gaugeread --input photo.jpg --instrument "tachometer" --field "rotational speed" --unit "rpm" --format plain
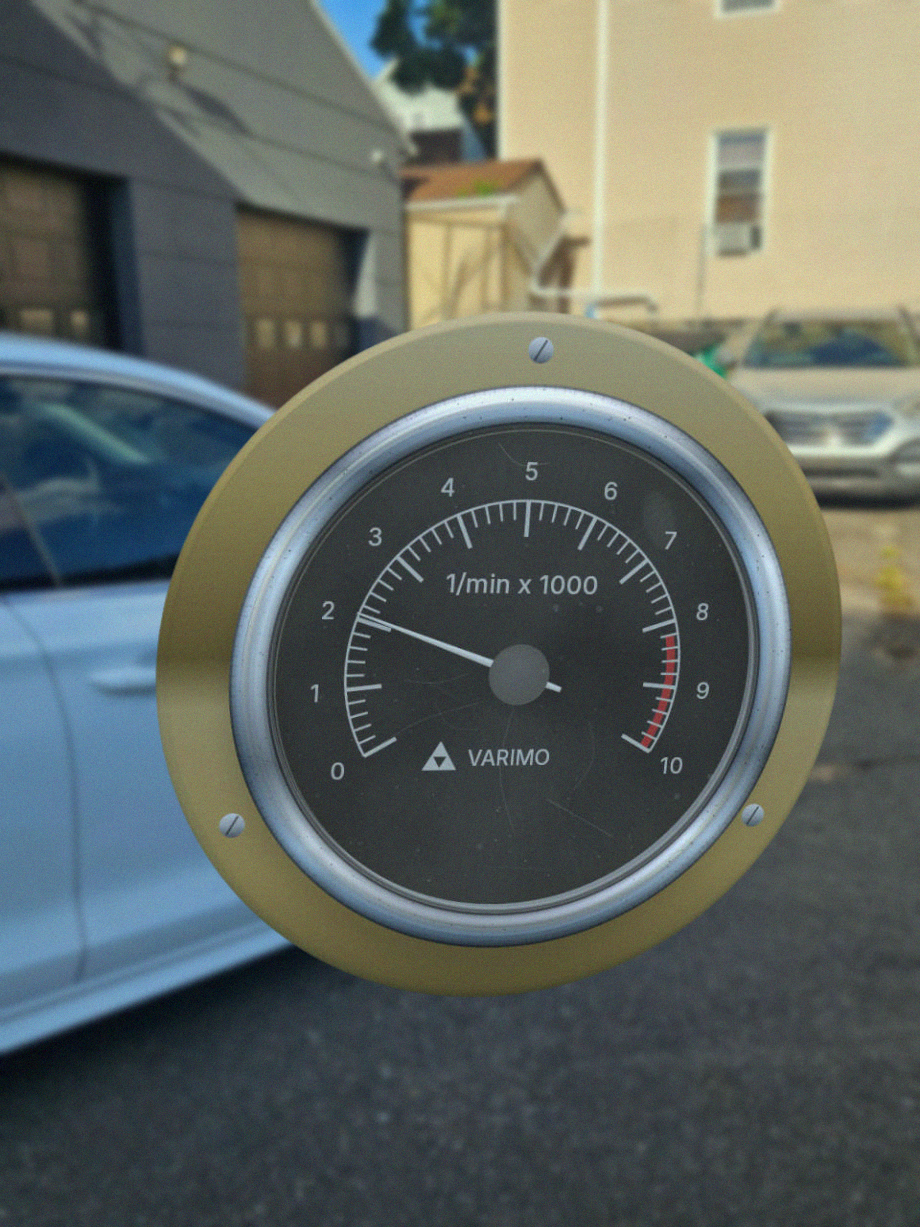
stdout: 2100 rpm
